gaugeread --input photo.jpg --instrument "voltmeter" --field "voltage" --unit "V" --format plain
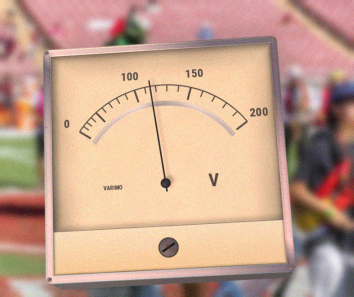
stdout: 115 V
